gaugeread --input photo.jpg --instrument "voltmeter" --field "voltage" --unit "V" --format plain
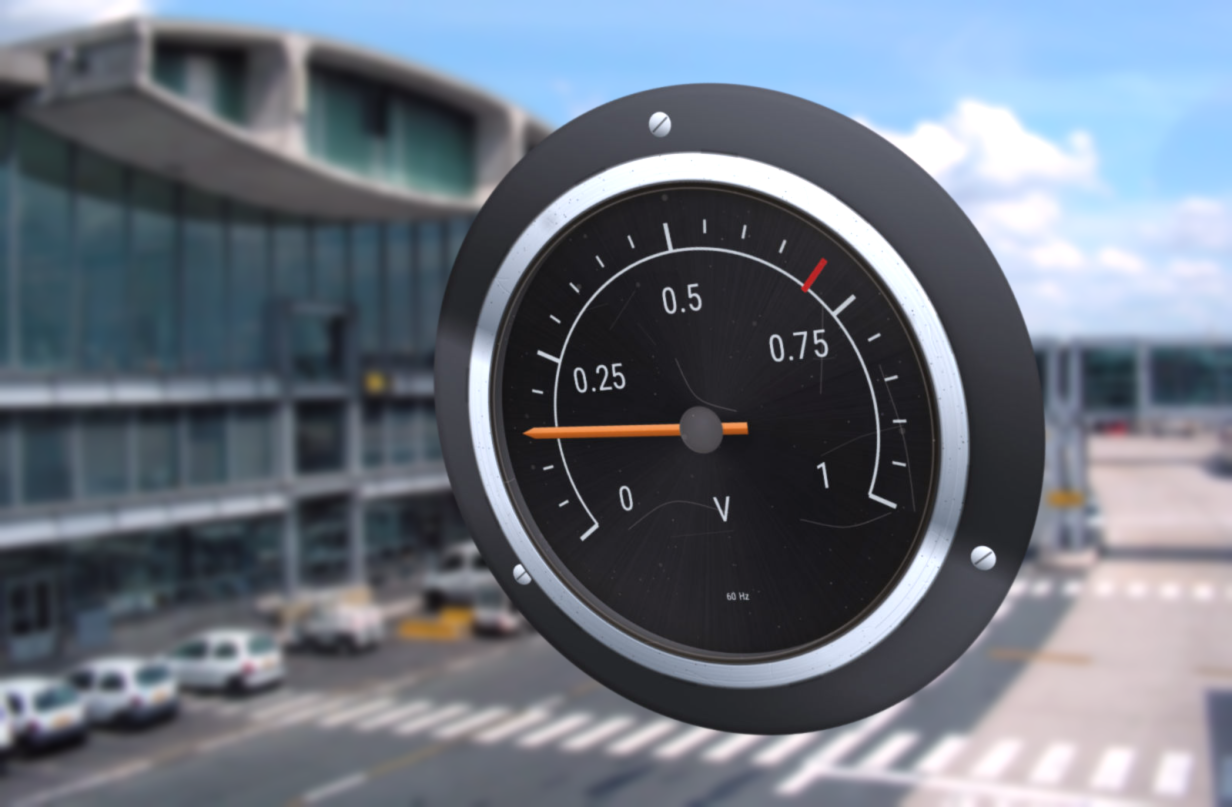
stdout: 0.15 V
